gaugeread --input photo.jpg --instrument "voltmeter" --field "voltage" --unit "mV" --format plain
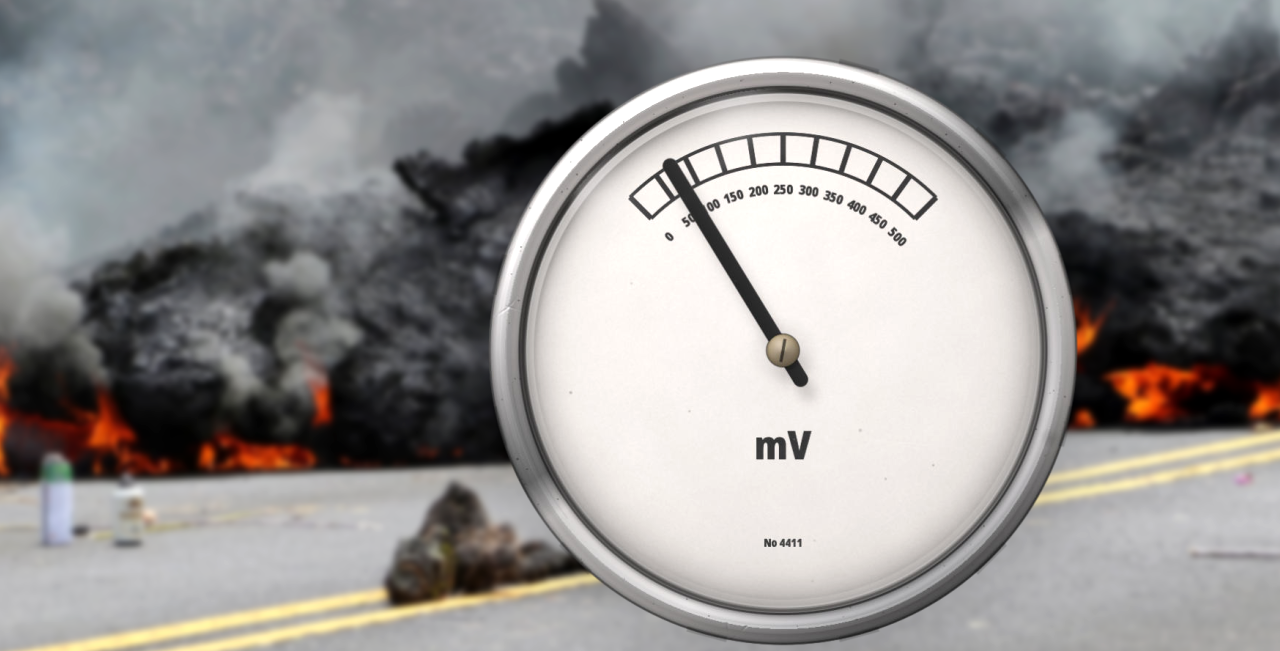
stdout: 75 mV
